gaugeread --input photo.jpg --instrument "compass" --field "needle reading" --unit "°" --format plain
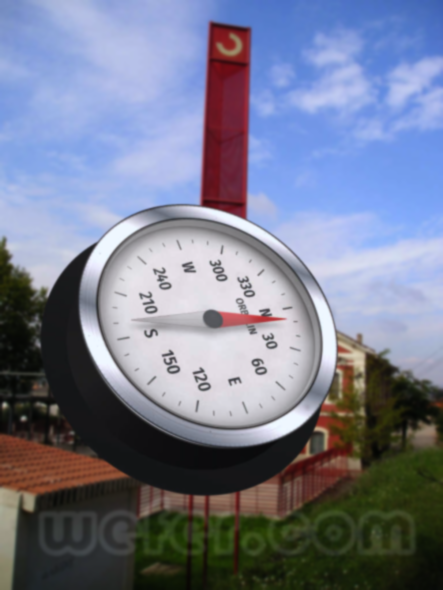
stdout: 10 °
